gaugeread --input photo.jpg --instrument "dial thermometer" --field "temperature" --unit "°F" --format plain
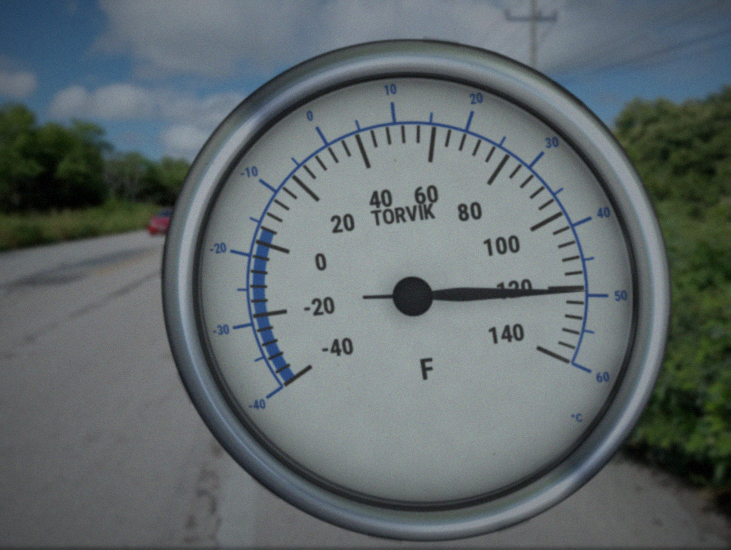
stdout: 120 °F
